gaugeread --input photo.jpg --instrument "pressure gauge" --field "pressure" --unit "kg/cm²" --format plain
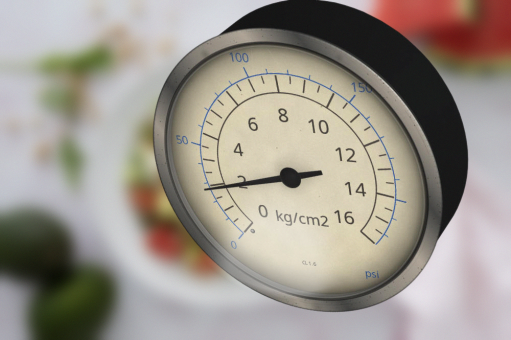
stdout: 2 kg/cm²
